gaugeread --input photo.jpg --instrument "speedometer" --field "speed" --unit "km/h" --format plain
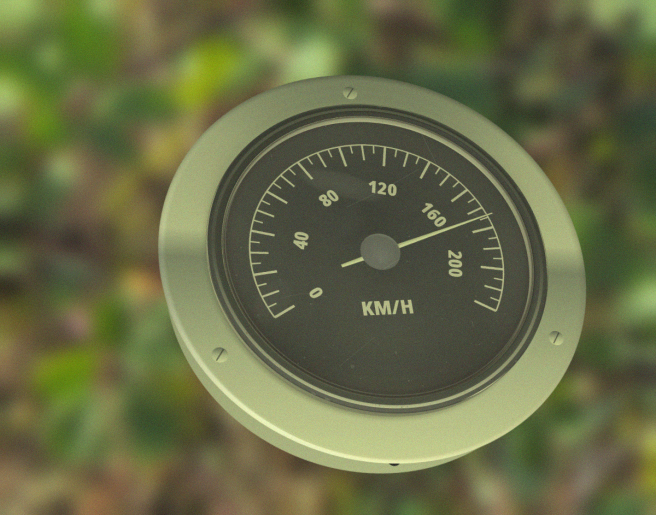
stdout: 175 km/h
